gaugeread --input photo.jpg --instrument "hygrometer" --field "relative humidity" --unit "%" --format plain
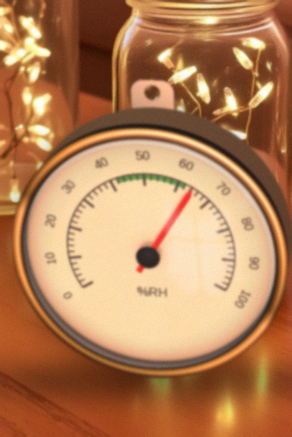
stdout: 64 %
